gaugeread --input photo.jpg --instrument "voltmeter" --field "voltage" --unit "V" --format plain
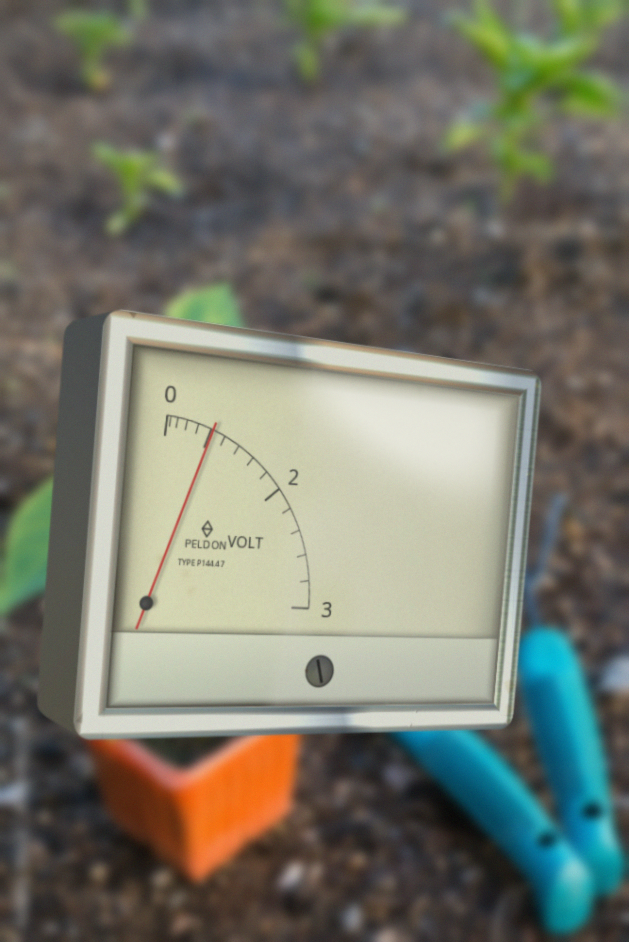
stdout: 1 V
